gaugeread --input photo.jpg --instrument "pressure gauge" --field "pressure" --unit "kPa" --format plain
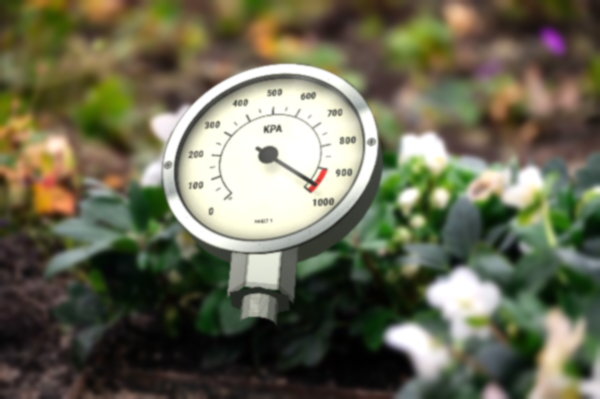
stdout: 975 kPa
